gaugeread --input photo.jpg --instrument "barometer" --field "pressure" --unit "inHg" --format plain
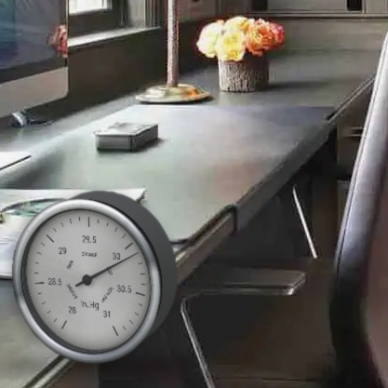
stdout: 30.1 inHg
